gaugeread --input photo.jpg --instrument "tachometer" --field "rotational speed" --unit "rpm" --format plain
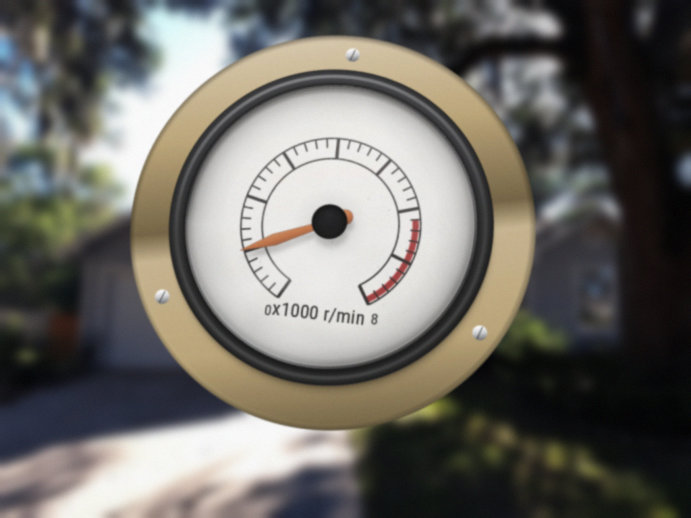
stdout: 1000 rpm
